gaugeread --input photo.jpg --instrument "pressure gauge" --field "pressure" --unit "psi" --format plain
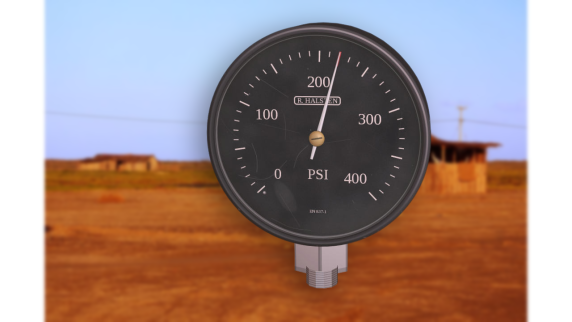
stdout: 220 psi
